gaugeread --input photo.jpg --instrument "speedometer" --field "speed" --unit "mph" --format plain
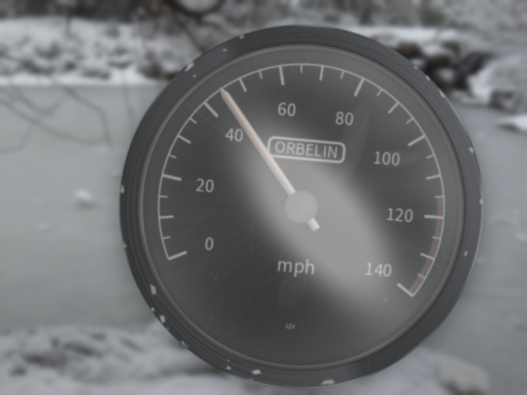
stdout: 45 mph
